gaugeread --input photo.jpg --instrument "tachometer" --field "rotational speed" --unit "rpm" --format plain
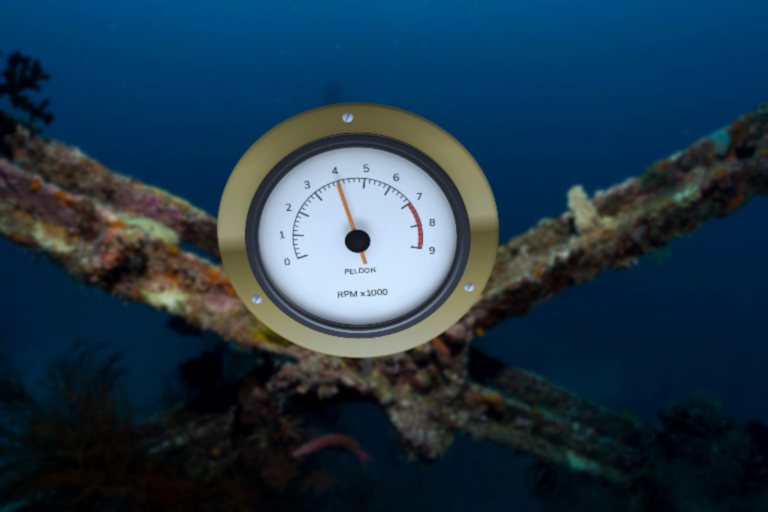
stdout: 4000 rpm
